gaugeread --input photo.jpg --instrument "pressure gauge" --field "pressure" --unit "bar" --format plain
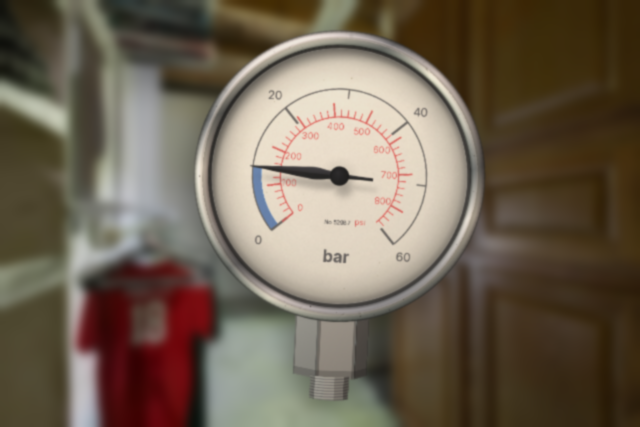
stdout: 10 bar
